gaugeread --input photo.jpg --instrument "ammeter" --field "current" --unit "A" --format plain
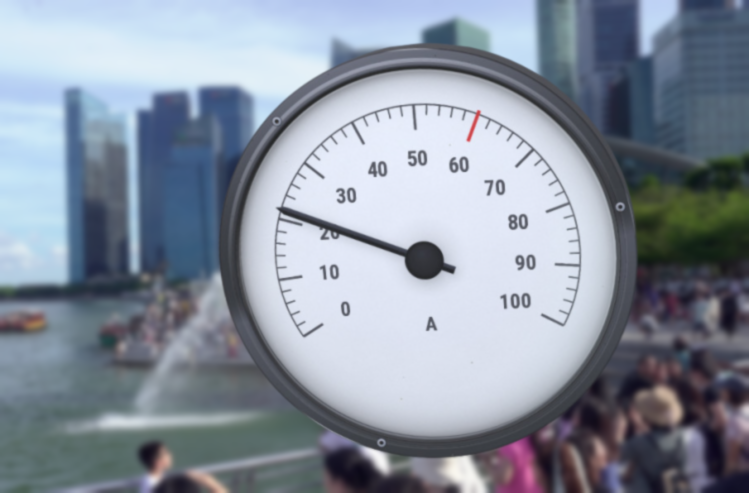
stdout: 22 A
